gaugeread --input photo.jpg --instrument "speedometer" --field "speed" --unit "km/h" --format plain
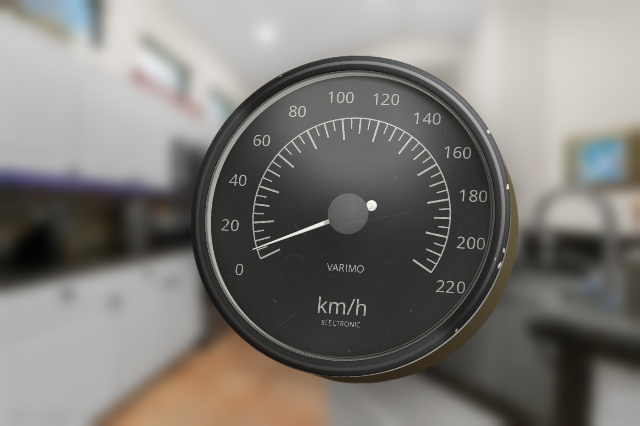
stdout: 5 km/h
